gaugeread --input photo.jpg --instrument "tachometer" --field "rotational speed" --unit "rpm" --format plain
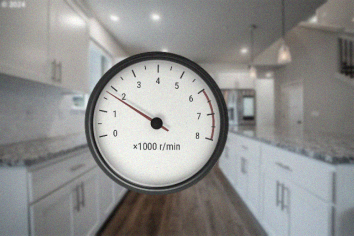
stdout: 1750 rpm
